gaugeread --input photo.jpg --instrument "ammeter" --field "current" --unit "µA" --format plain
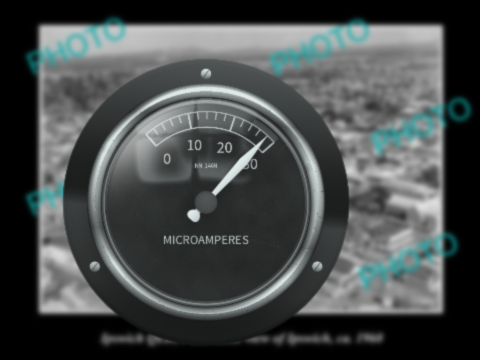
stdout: 28 µA
